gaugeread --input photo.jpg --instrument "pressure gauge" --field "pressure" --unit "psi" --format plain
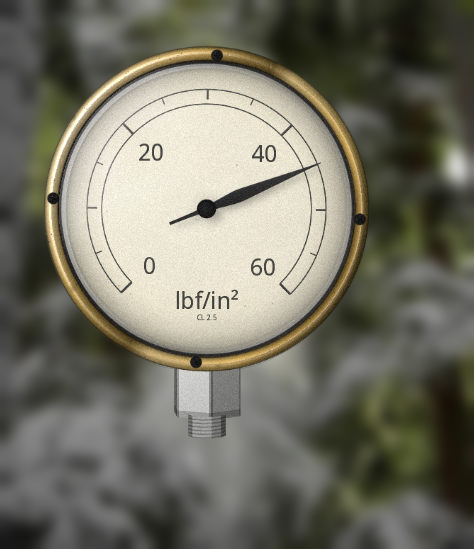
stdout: 45 psi
